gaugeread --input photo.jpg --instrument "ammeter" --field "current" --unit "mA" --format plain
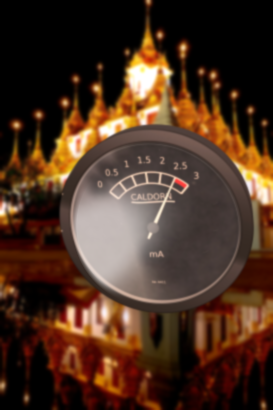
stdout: 2.5 mA
